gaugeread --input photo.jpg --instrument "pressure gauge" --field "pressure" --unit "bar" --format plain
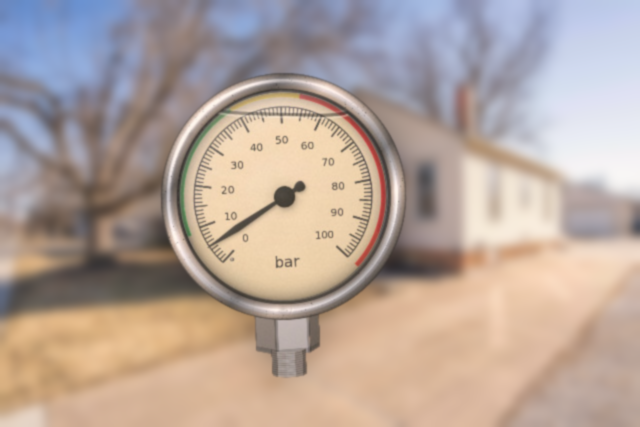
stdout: 5 bar
